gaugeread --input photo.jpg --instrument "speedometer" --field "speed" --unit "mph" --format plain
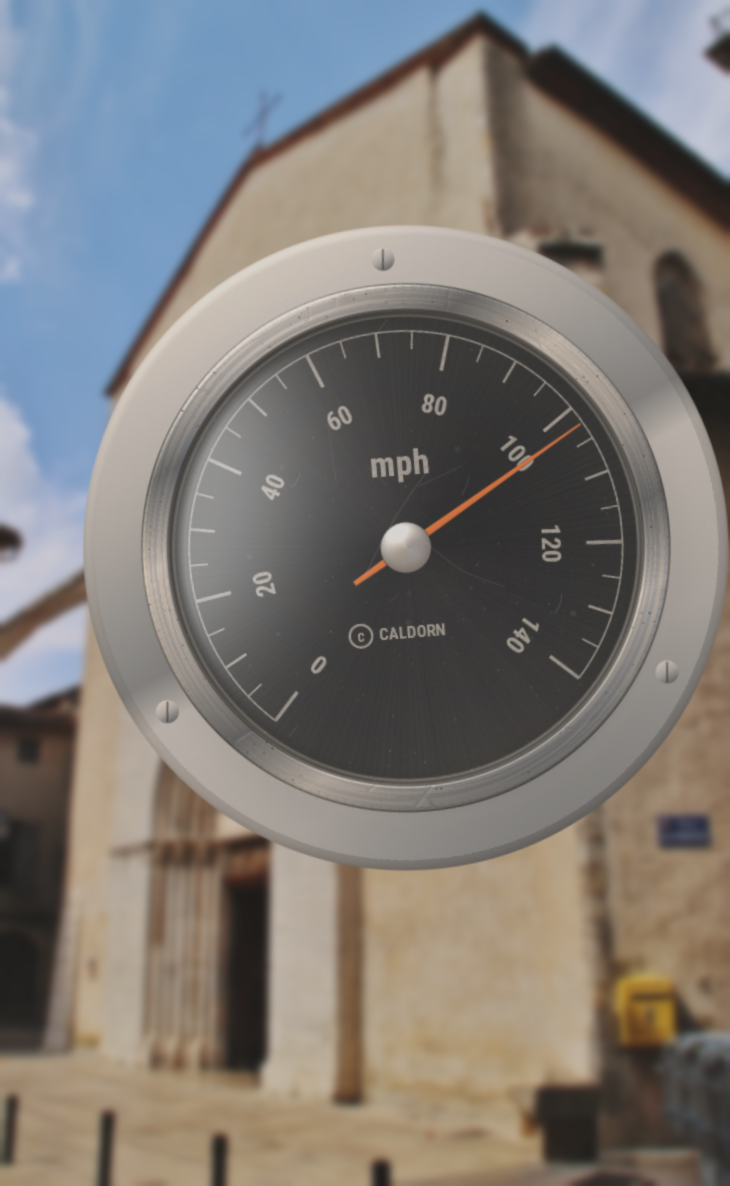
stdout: 102.5 mph
